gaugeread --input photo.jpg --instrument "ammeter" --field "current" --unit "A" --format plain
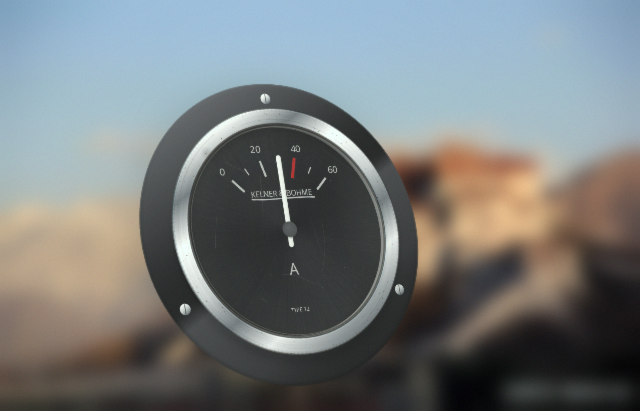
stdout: 30 A
